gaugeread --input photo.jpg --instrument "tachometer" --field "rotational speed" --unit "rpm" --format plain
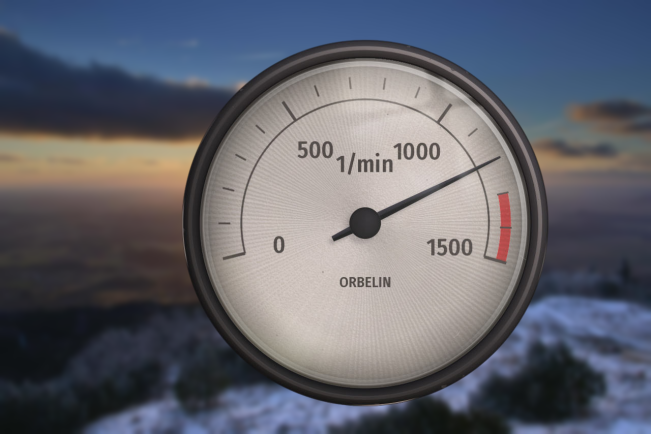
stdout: 1200 rpm
